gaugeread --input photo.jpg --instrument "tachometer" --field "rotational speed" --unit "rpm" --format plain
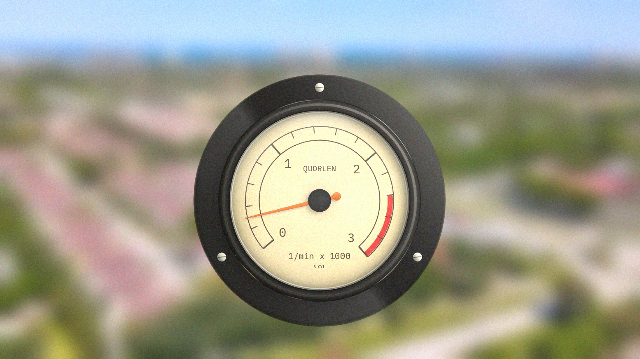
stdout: 300 rpm
